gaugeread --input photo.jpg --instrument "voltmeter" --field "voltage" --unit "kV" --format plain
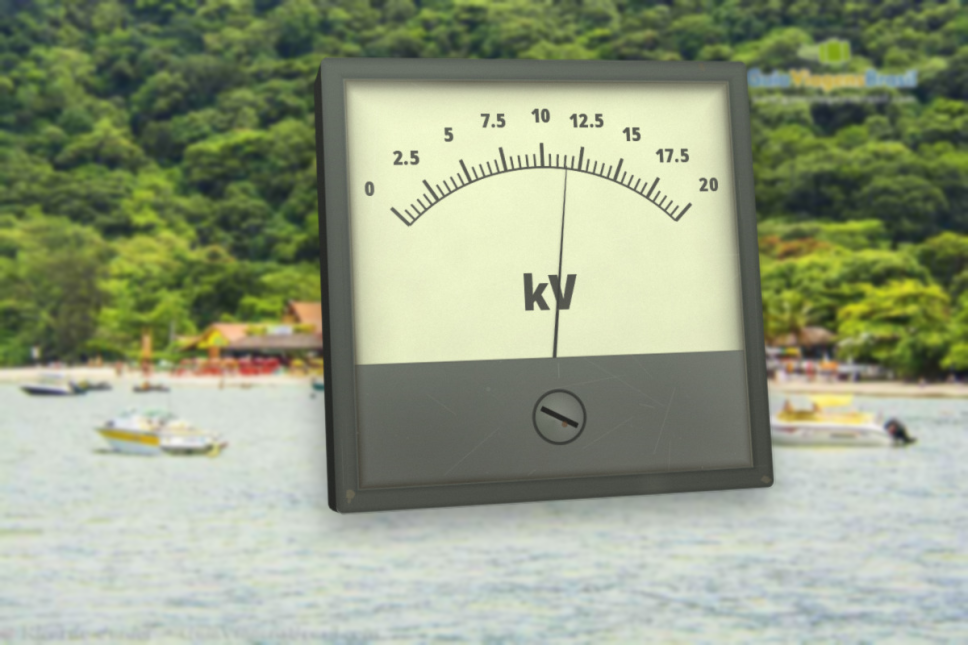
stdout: 11.5 kV
